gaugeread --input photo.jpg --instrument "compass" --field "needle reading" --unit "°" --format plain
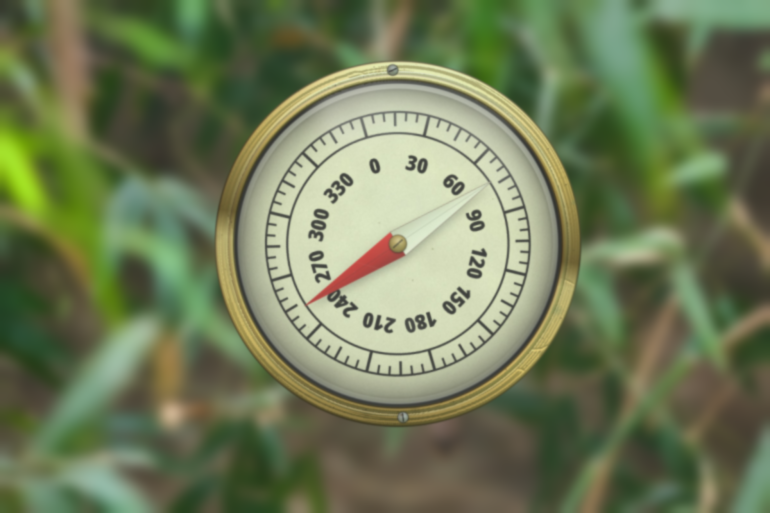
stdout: 252.5 °
